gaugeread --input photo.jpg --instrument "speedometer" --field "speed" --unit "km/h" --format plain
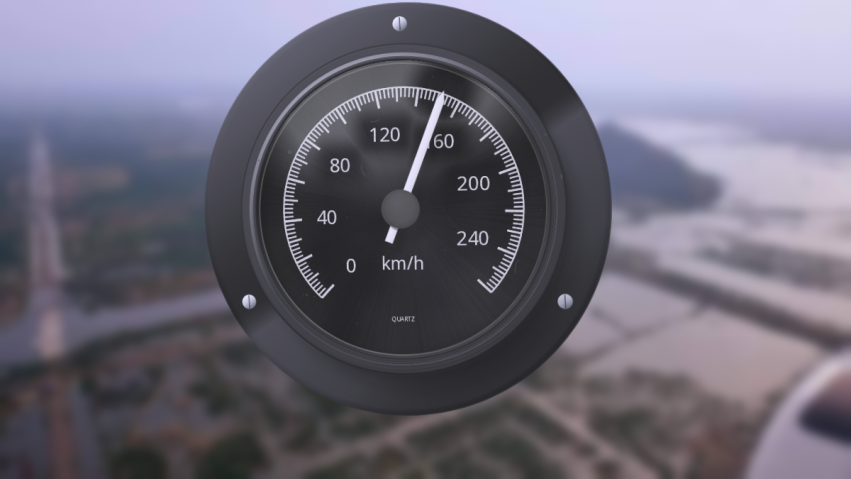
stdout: 152 km/h
